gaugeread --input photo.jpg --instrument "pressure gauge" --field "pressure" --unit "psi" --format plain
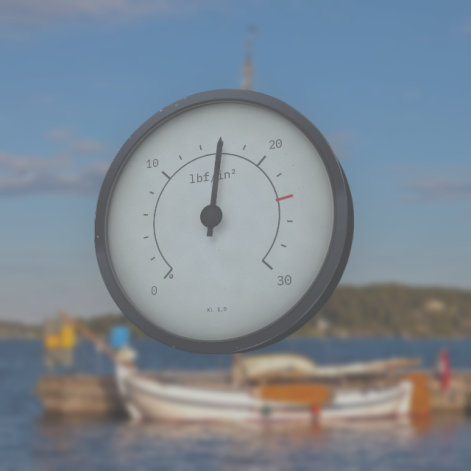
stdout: 16 psi
